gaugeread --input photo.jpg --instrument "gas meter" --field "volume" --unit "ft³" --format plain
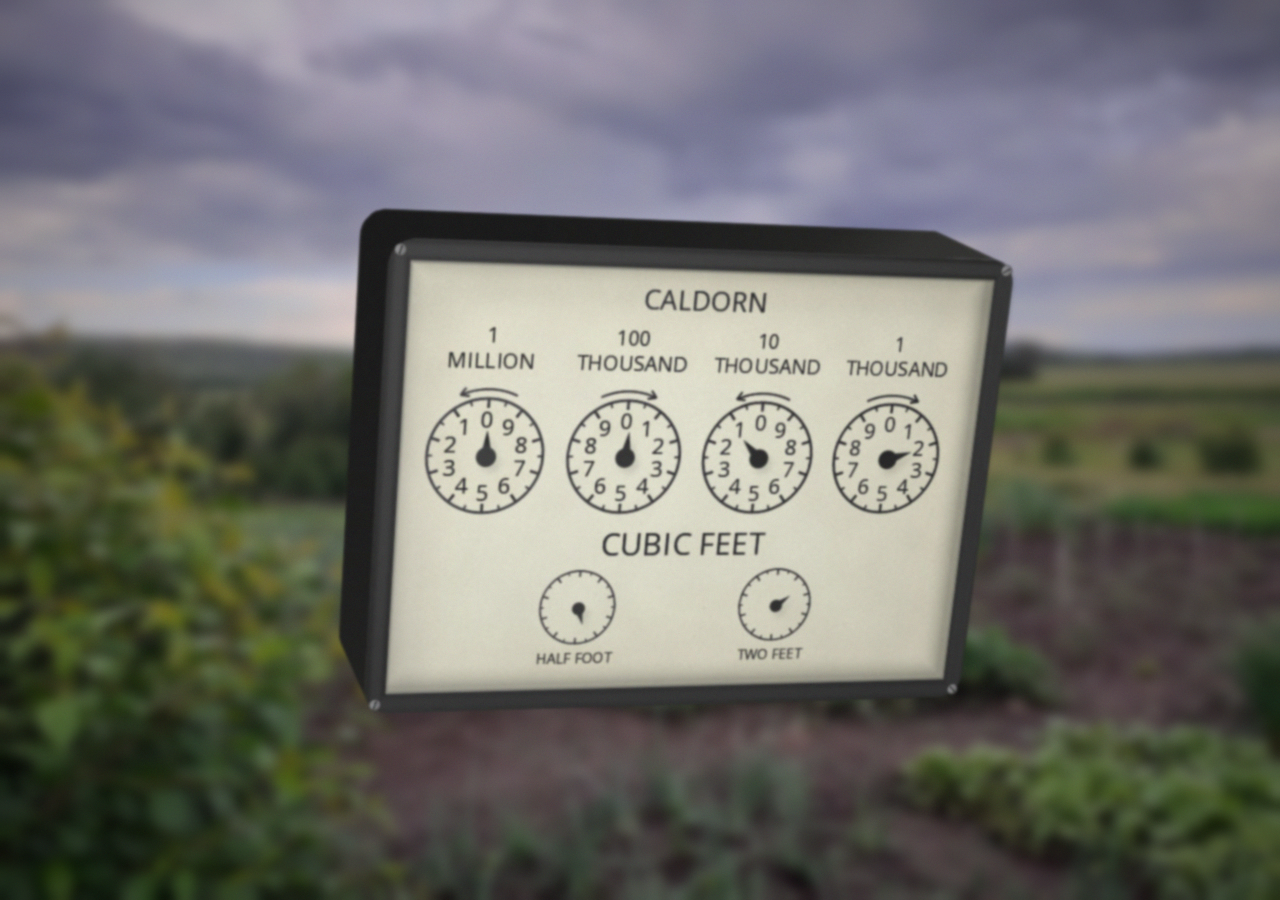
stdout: 1200 ft³
